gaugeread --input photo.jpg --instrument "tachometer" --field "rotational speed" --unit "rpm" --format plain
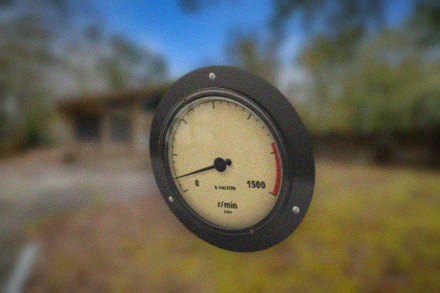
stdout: 100 rpm
